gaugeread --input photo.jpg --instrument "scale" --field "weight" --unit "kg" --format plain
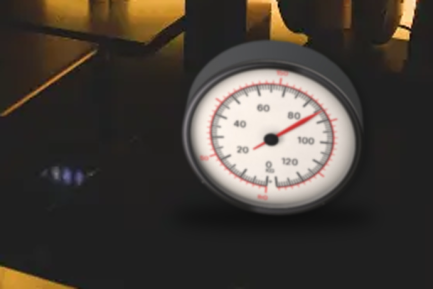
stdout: 85 kg
